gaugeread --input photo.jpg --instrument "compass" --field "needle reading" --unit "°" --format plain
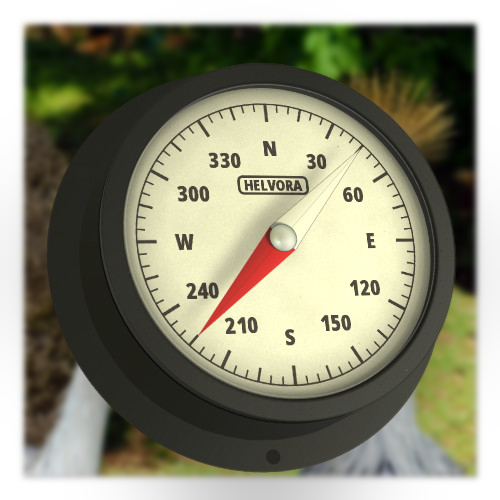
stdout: 225 °
